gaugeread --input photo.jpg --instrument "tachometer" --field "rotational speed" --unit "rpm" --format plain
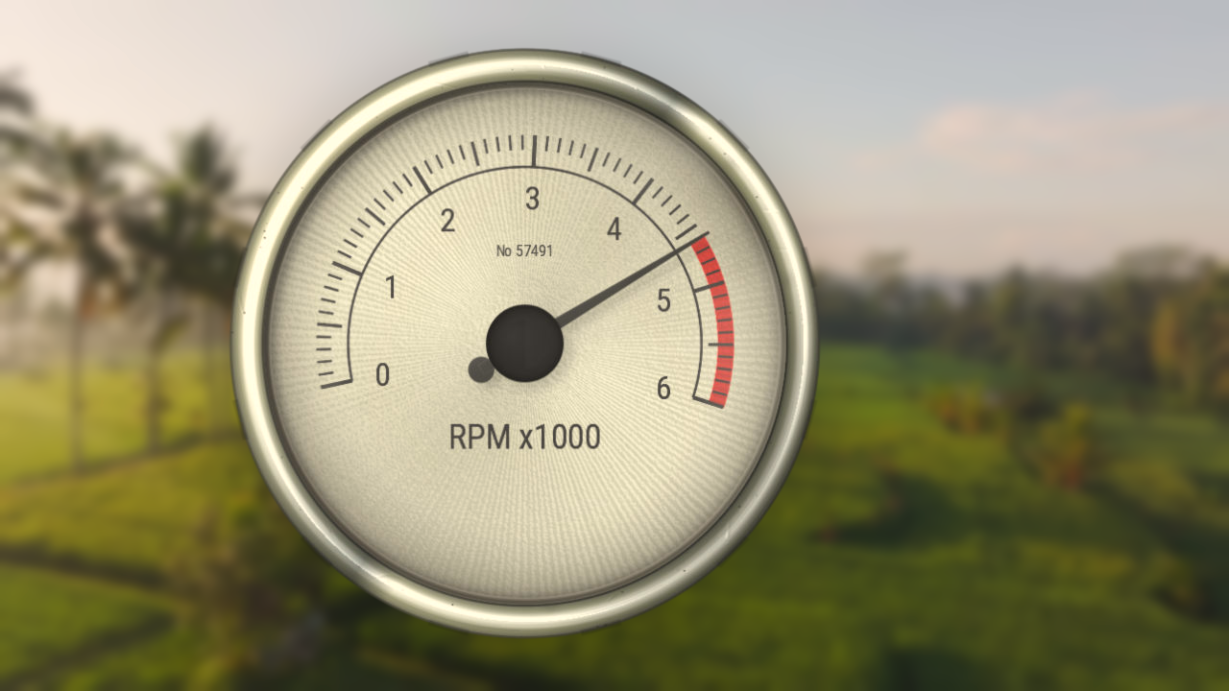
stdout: 4600 rpm
